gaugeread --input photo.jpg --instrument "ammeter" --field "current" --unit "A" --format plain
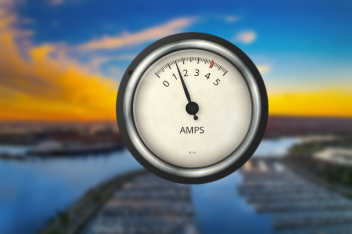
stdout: 1.5 A
